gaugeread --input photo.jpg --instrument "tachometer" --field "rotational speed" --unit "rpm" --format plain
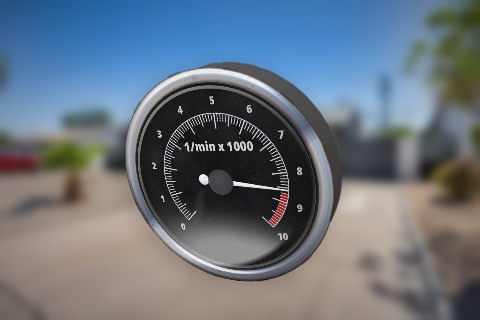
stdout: 8500 rpm
